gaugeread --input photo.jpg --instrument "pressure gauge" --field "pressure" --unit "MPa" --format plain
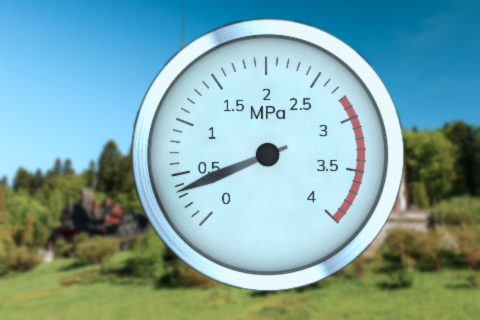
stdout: 0.35 MPa
